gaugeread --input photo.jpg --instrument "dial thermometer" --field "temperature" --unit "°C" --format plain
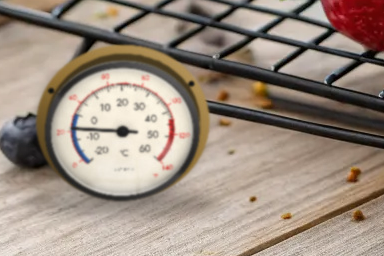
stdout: -5 °C
